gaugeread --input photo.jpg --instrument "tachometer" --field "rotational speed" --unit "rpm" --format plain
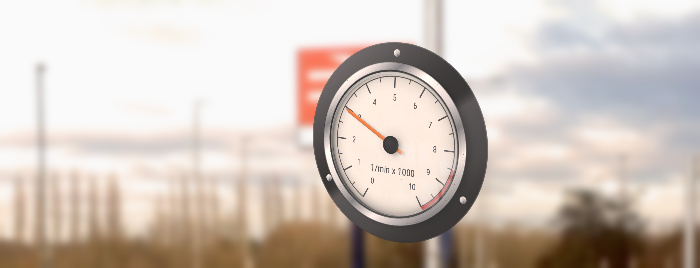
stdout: 3000 rpm
